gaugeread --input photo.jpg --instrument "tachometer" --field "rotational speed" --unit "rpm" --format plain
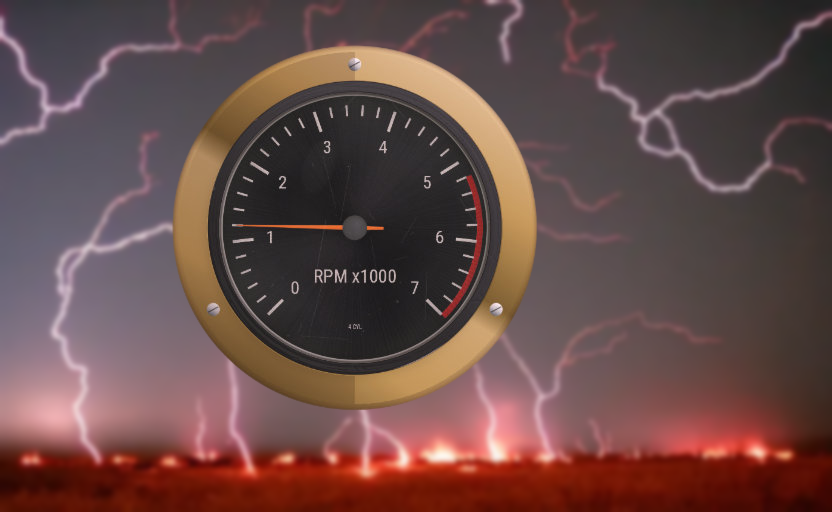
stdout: 1200 rpm
